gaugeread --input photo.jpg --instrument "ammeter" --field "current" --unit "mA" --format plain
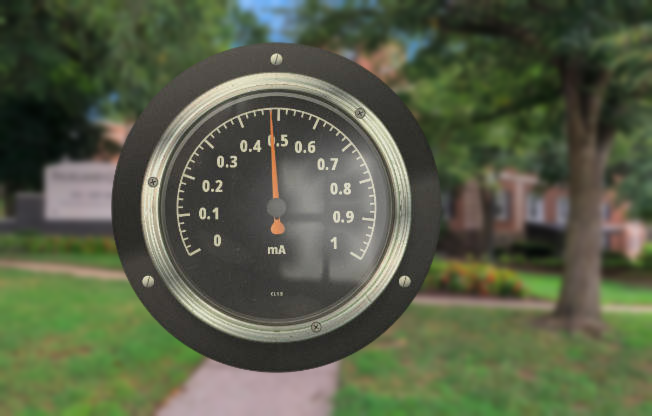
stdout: 0.48 mA
